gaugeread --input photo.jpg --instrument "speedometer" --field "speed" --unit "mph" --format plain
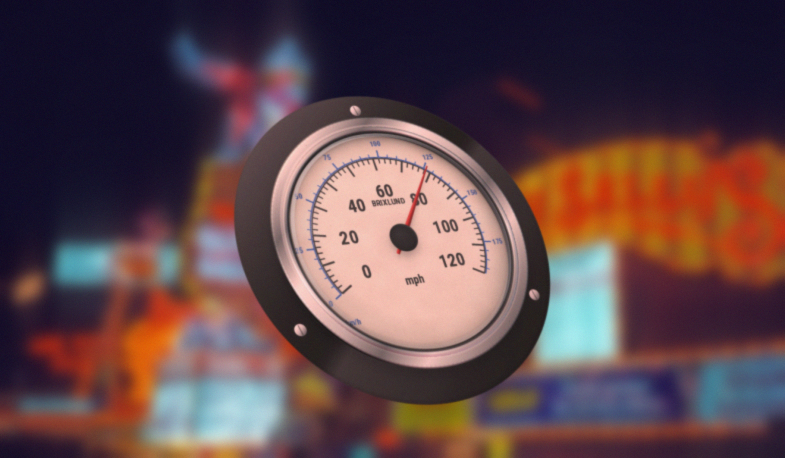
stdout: 78 mph
